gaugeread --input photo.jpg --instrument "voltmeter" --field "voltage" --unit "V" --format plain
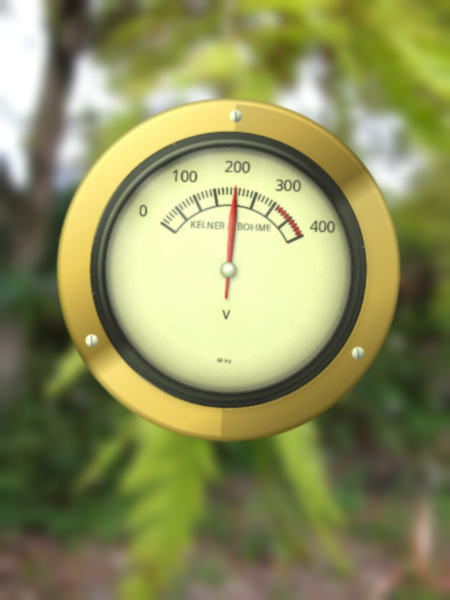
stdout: 200 V
